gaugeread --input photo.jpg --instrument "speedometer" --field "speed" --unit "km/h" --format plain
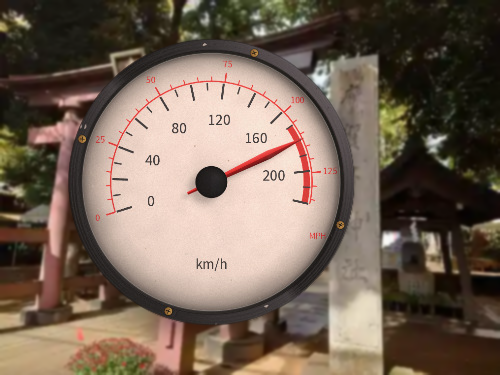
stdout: 180 km/h
